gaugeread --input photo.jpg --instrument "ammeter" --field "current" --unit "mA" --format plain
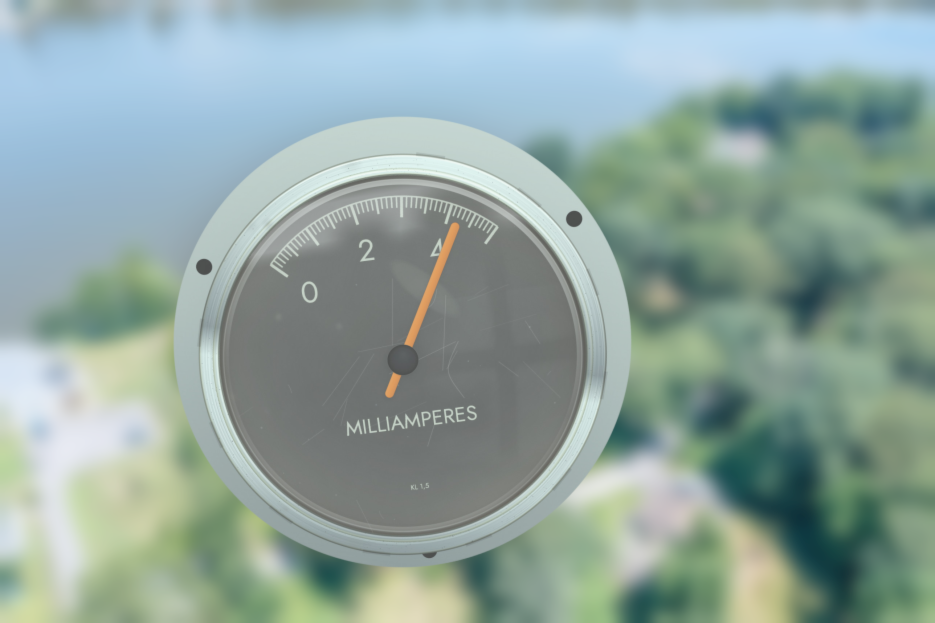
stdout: 4.2 mA
